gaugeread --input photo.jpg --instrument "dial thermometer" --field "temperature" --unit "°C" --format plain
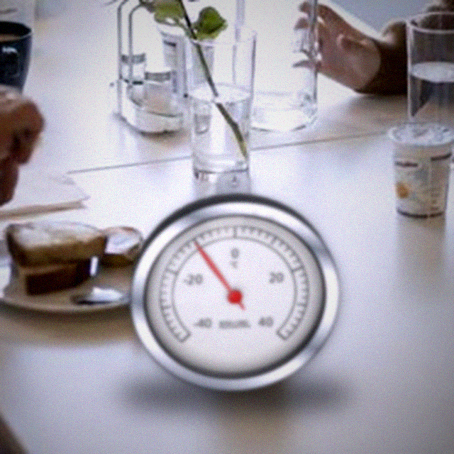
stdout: -10 °C
